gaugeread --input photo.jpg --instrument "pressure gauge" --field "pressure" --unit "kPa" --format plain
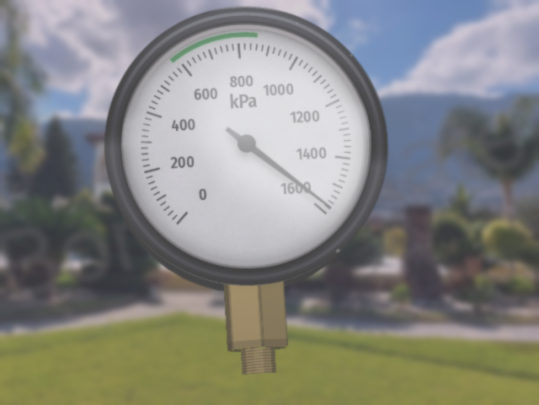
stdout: 1580 kPa
